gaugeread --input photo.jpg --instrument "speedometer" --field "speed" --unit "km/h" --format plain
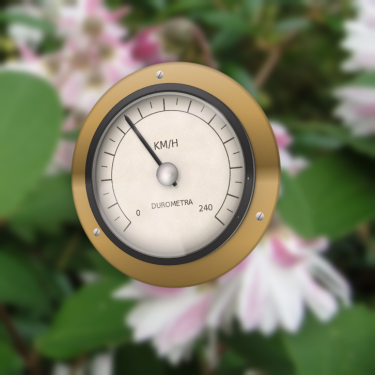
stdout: 90 km/h
